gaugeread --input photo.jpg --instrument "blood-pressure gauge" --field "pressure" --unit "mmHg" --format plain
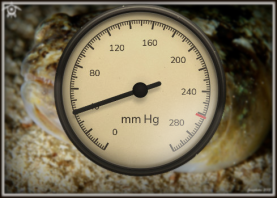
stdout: 40 mmHg
